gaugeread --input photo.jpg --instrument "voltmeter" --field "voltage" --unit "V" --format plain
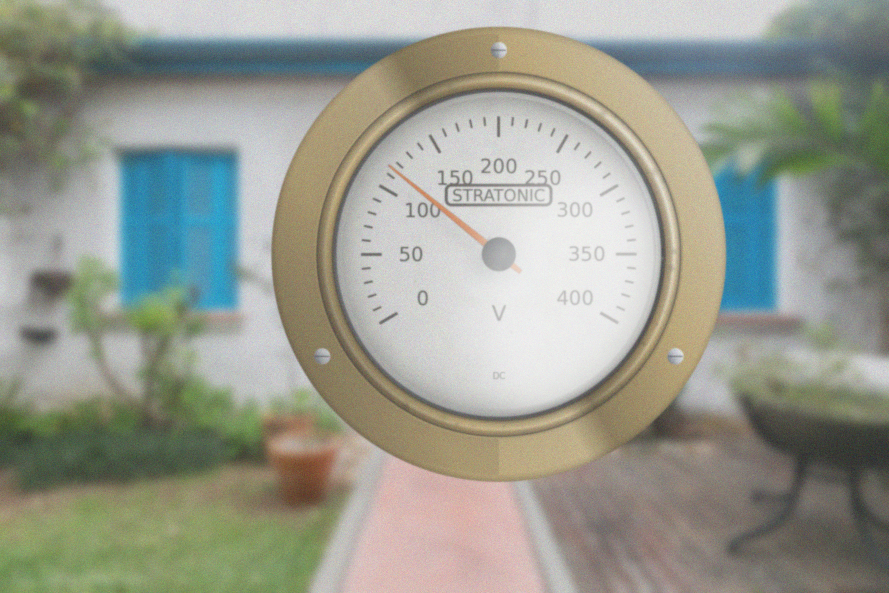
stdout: 115 V
